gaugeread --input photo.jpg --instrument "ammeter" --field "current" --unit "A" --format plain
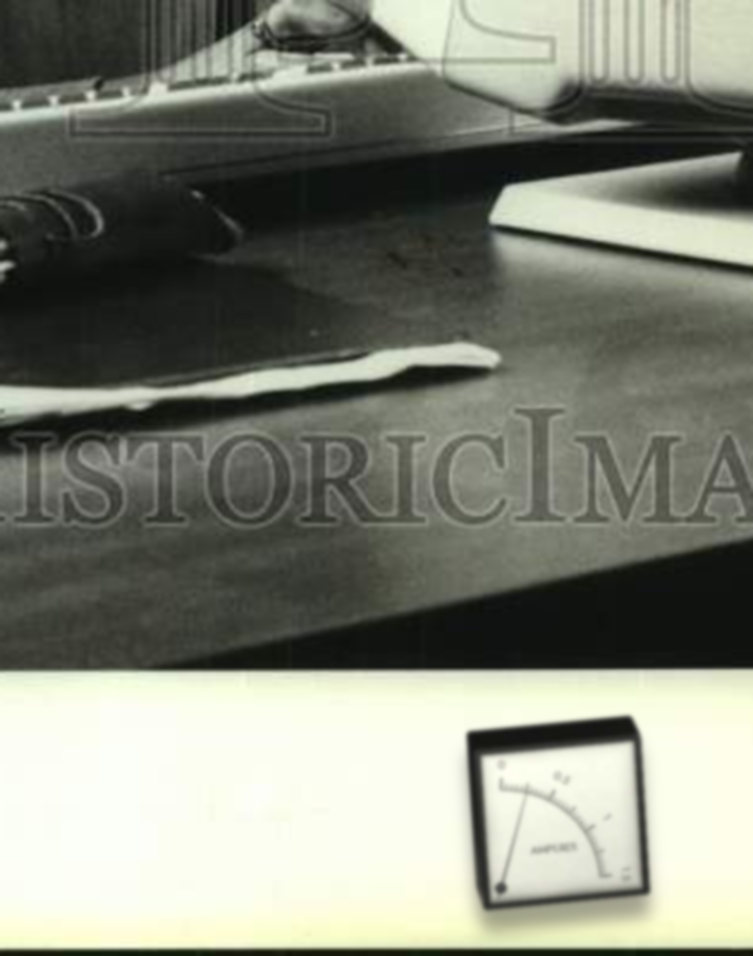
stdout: 0.25 A
